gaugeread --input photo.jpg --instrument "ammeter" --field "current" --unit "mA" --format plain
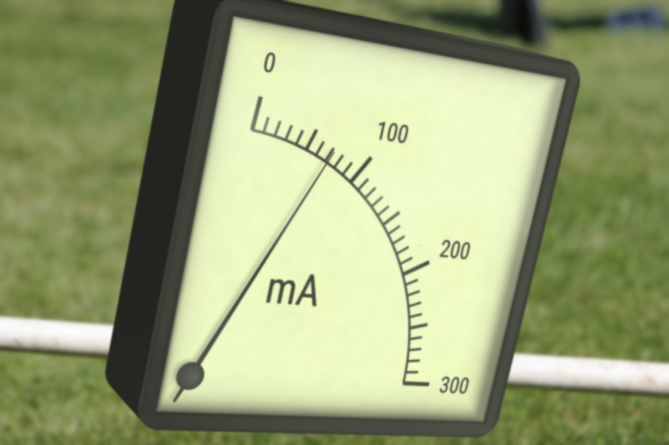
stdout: 70 mA
